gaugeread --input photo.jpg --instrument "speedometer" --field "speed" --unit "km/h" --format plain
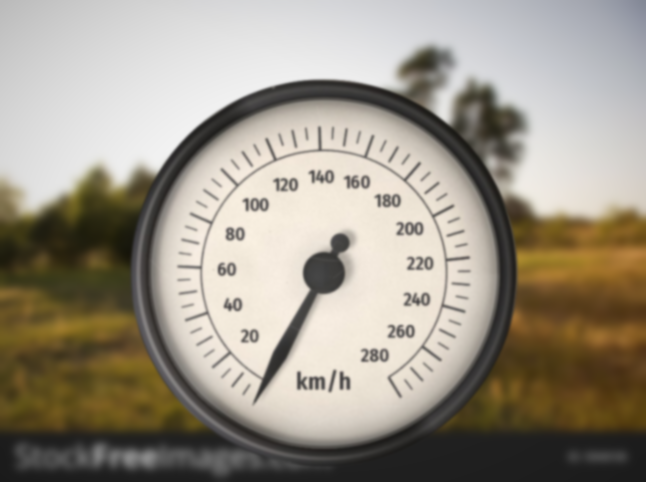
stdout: 0 km/h
